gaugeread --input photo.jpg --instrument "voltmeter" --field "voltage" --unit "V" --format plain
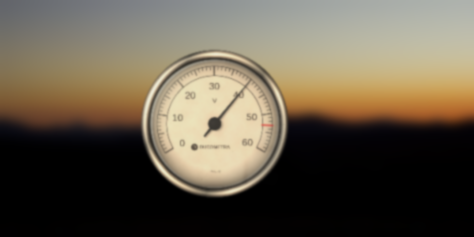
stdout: 40 V
